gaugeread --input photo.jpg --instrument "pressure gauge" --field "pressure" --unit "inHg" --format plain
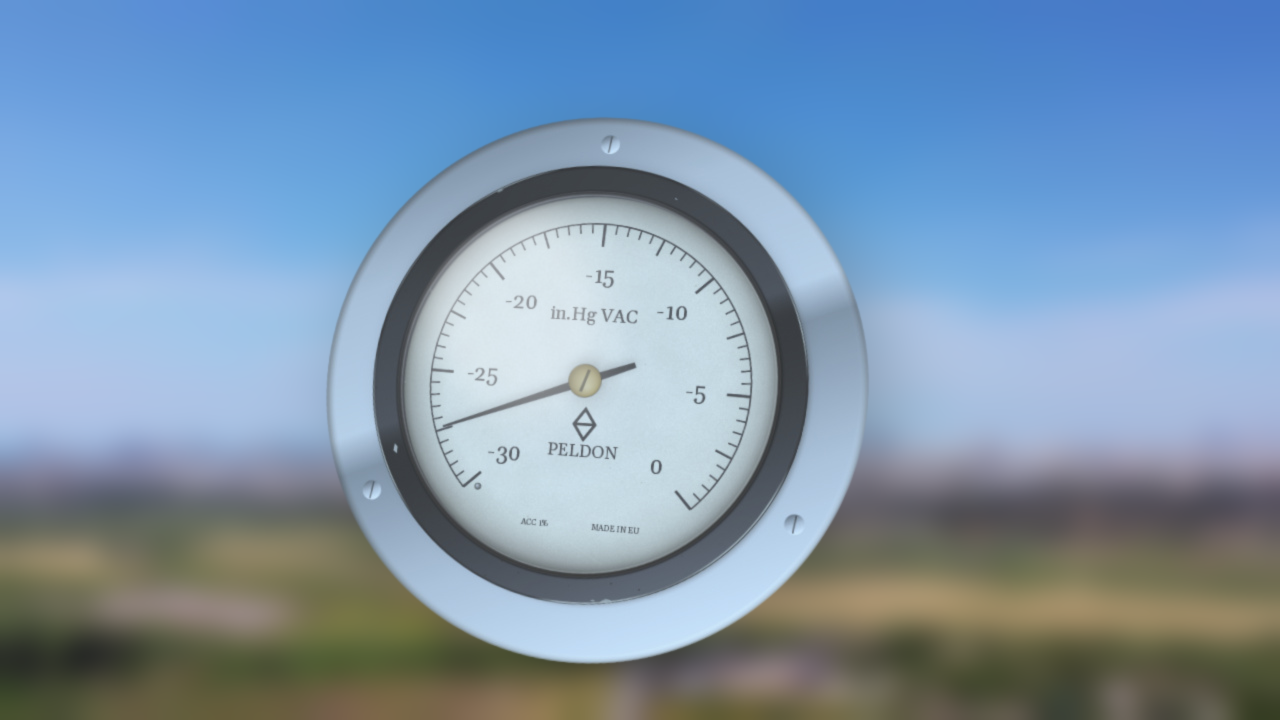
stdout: -27.5 inHg
